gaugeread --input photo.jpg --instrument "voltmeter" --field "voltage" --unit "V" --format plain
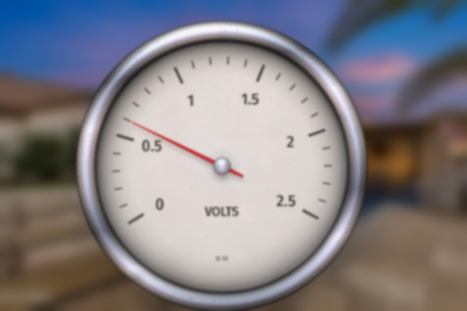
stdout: 0.6 V
